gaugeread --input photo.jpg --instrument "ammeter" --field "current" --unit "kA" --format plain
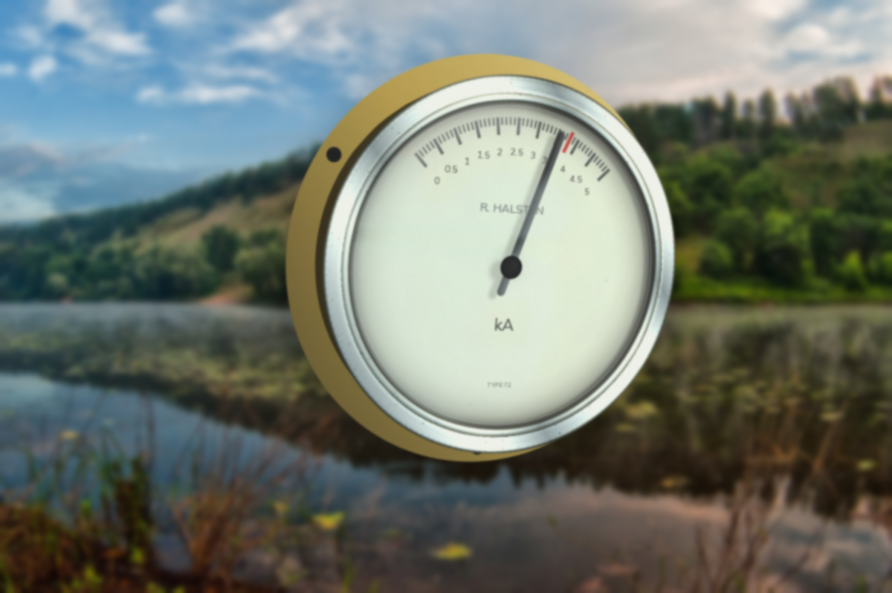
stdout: 3.5 kA
